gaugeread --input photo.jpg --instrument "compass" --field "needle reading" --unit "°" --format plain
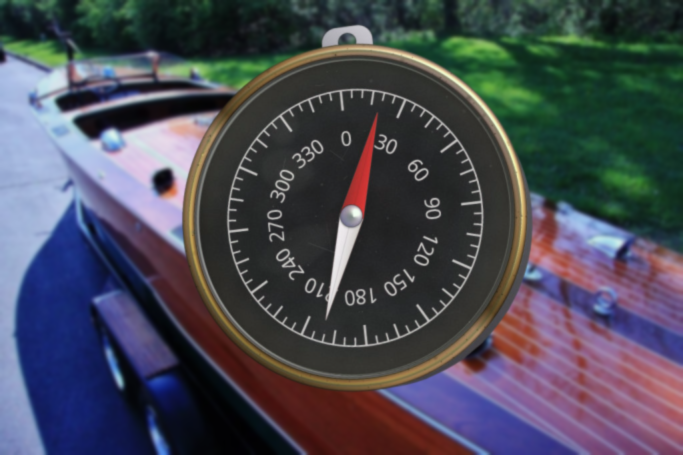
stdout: 20 °
